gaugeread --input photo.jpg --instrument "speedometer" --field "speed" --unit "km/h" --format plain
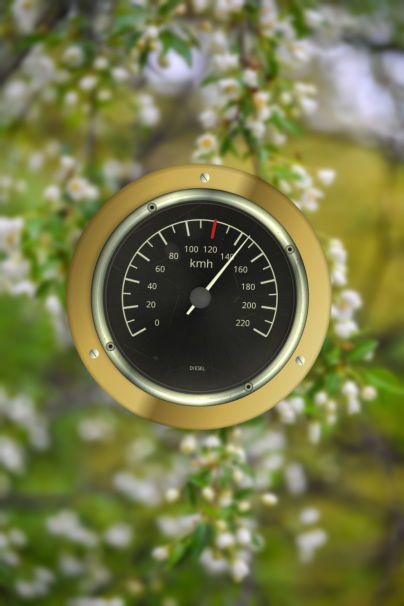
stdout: 145 km/h
